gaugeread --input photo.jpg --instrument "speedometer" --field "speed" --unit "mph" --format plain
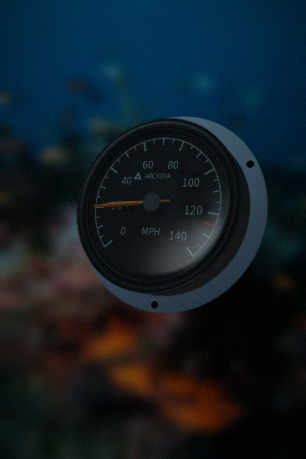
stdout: 20 mph
